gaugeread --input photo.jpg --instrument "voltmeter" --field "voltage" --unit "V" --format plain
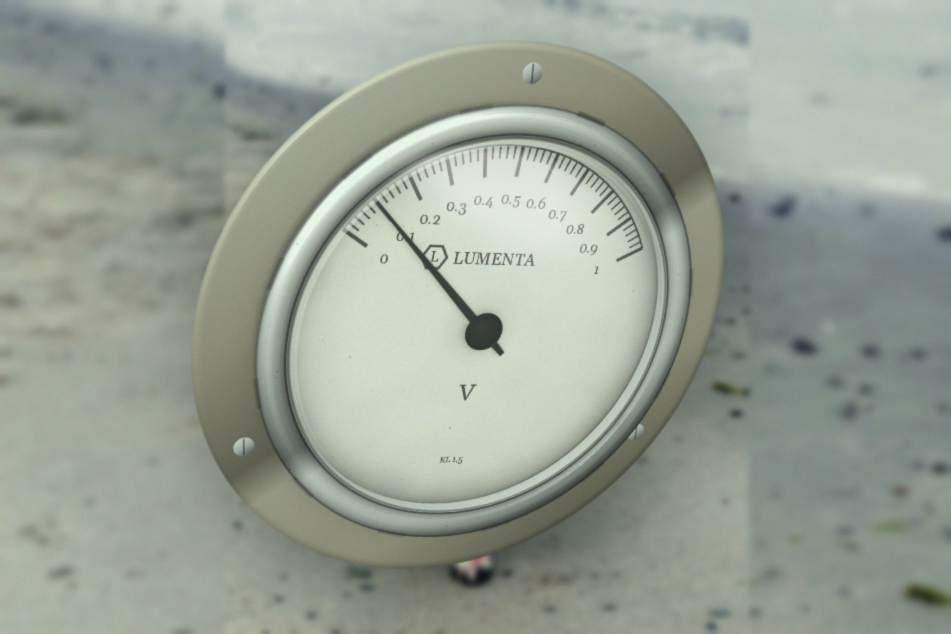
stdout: 0.1 V
